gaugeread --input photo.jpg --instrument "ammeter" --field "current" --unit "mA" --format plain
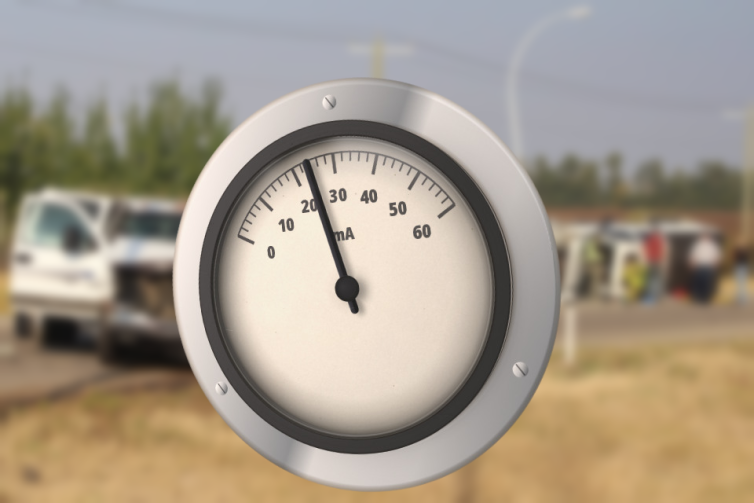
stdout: 24 mA
